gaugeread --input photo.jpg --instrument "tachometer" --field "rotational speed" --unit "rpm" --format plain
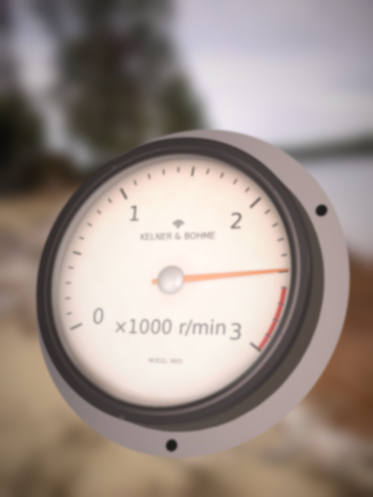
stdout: 2500 rpm
